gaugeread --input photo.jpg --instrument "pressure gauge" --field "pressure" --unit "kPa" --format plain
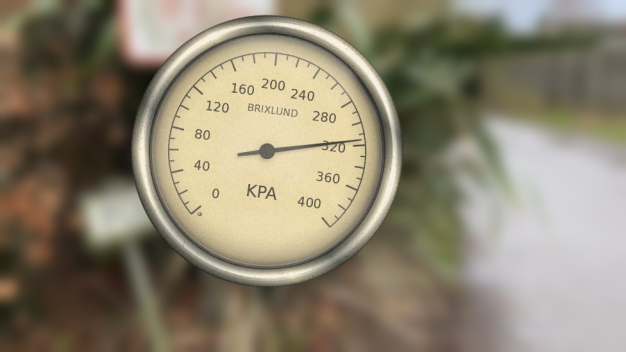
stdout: 315 kPa
